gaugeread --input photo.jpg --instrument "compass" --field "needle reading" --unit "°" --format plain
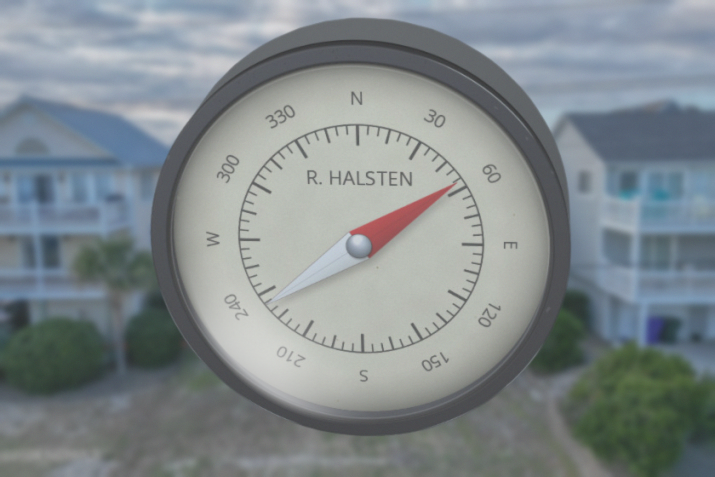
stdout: 55 °
